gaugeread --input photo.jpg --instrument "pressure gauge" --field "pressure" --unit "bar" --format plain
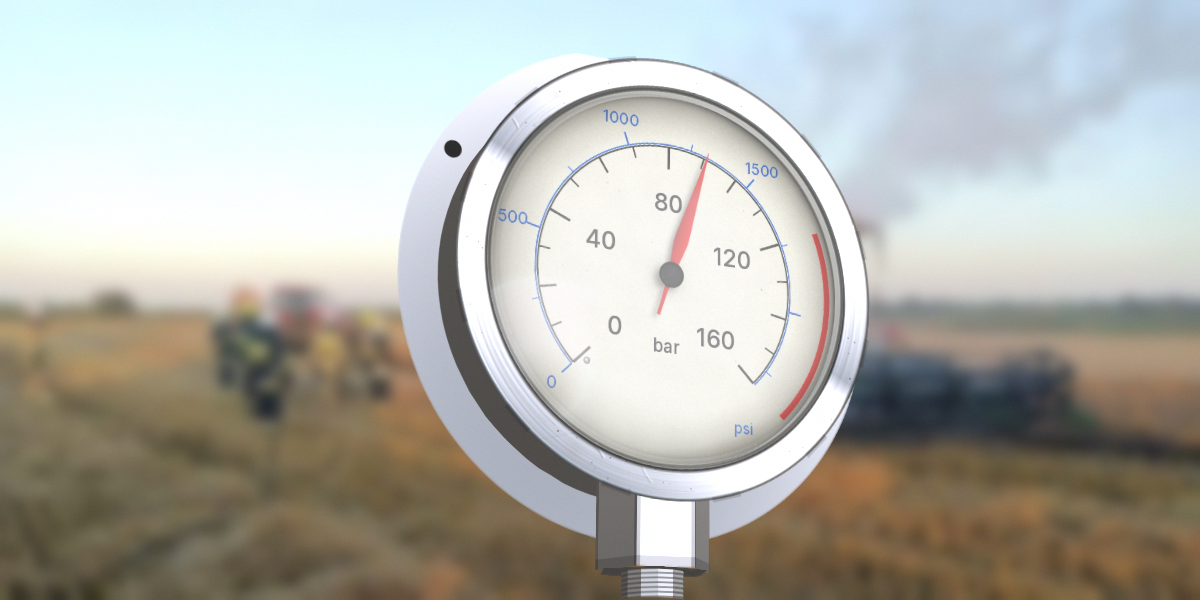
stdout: 90 bar
